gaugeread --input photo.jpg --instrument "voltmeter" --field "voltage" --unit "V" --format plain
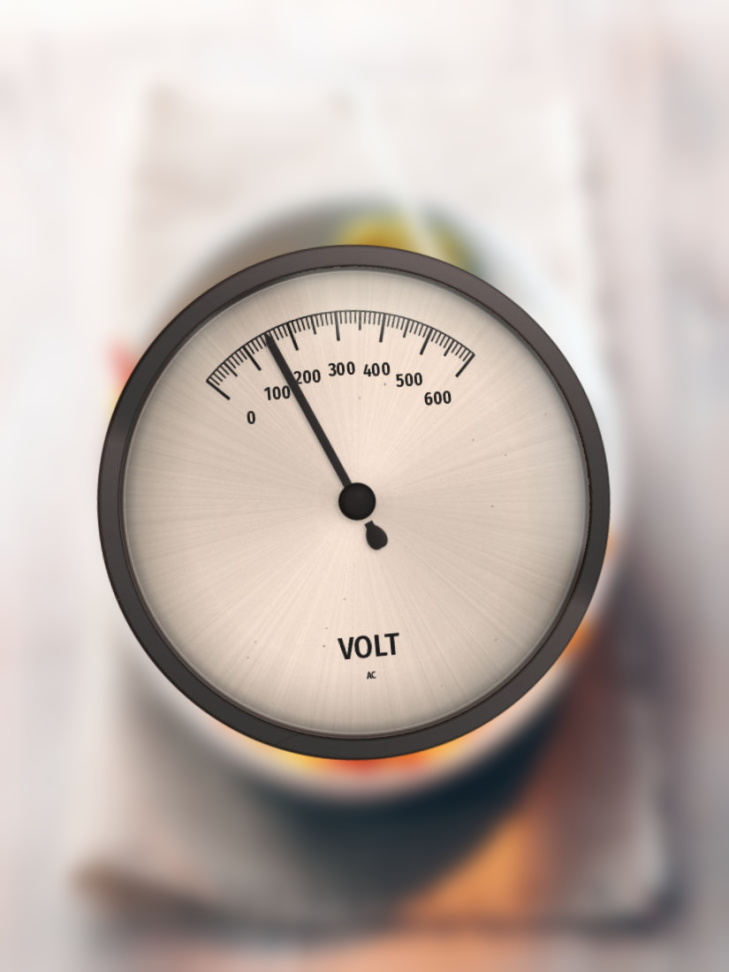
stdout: 150 V
